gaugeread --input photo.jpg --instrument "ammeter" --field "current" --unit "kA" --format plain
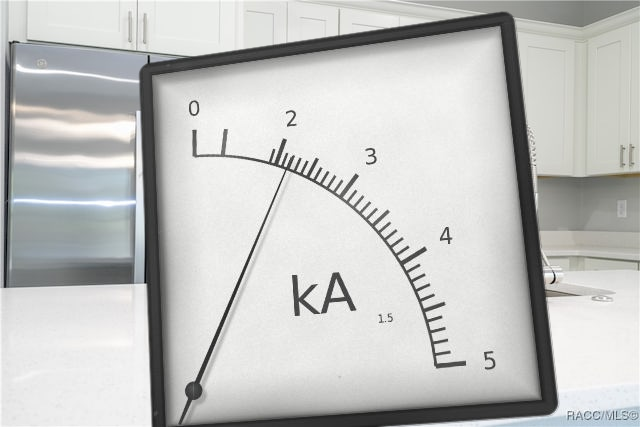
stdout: 2.2 kA
